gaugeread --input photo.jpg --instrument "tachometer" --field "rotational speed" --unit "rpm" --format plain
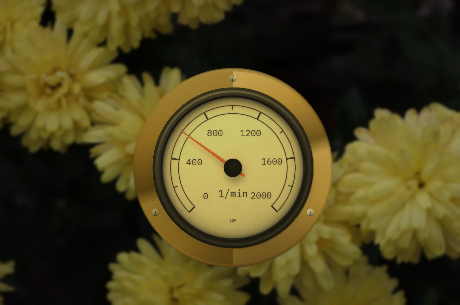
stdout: 600 rpm
